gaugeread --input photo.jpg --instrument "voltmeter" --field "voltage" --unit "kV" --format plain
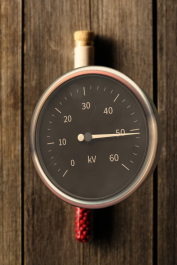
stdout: 51 kV
